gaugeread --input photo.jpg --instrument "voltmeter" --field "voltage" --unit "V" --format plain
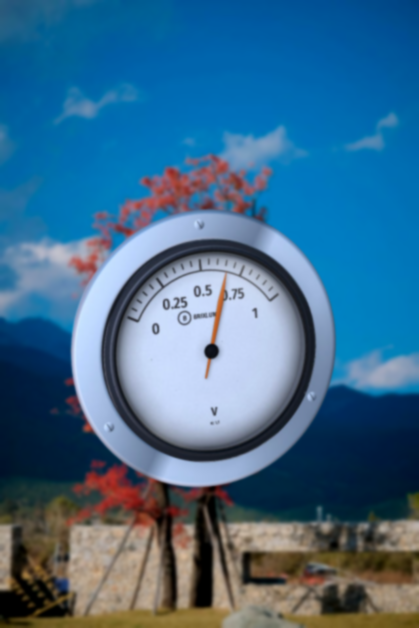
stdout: 0.65 V
